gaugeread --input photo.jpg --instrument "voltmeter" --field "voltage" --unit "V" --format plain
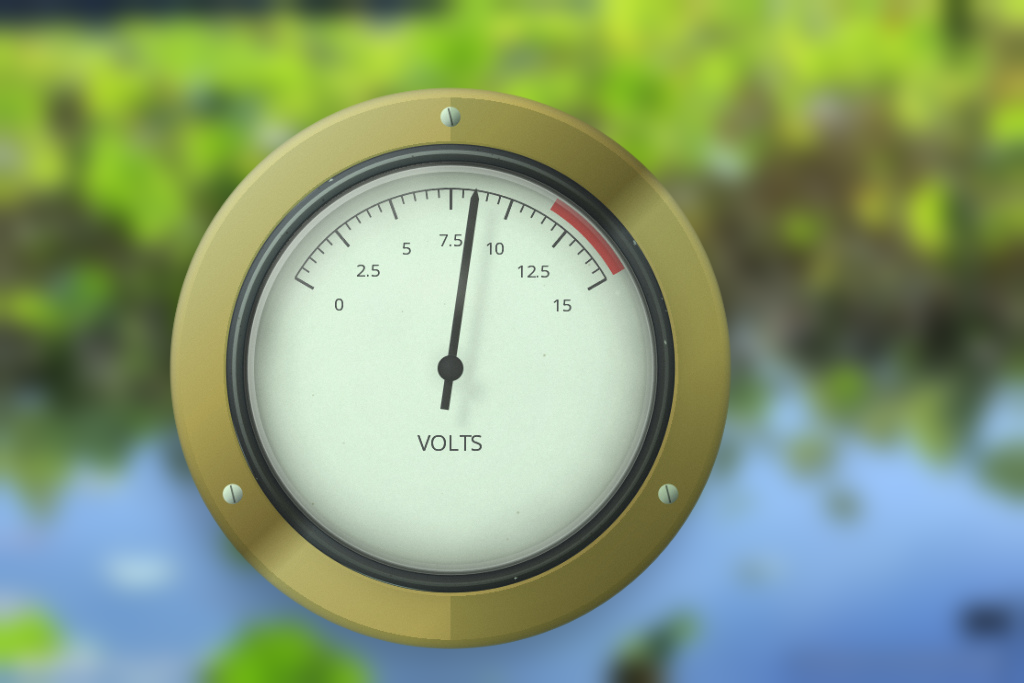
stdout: 8.5 V
